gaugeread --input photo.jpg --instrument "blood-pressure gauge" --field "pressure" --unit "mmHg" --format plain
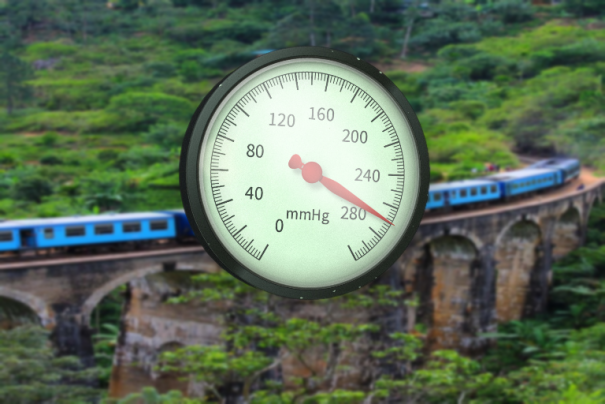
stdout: 270 mmHg
